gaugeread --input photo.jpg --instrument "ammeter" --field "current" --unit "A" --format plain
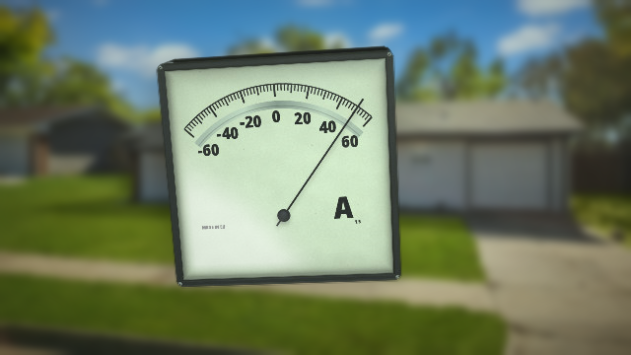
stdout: 50 A
